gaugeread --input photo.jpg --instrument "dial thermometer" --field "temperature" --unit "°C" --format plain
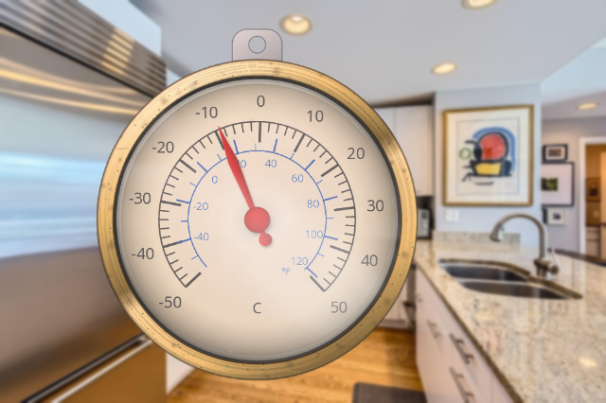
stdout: -9 °C
